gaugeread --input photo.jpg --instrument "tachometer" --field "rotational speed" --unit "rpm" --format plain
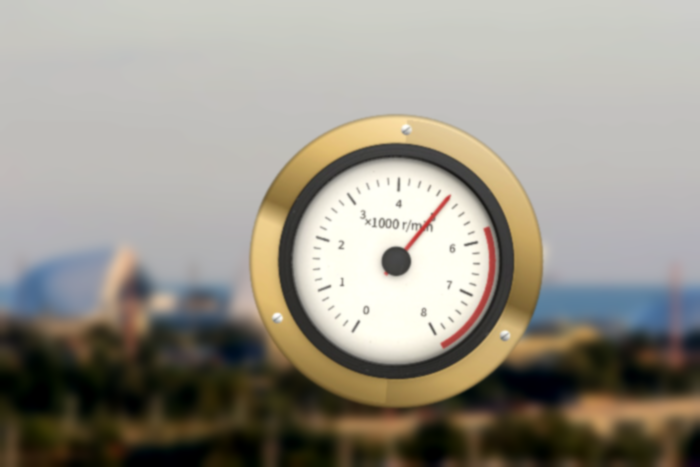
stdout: 5000 rpm
